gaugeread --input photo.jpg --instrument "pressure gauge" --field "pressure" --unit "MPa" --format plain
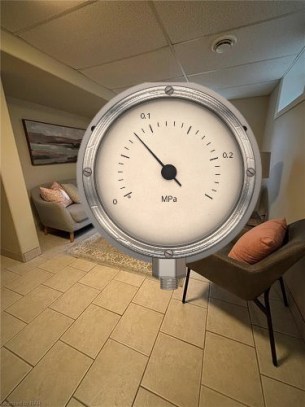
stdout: 0.08 MPa
